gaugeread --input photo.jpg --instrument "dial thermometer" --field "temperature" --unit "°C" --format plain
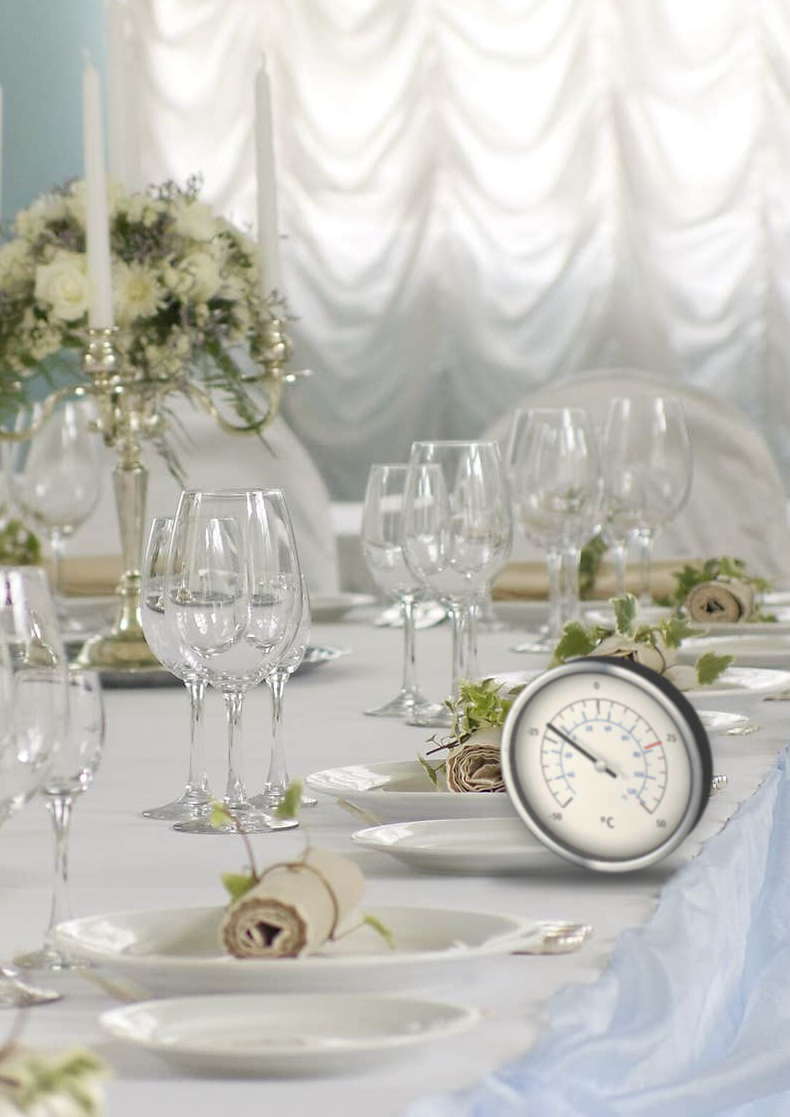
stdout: -20 °C
